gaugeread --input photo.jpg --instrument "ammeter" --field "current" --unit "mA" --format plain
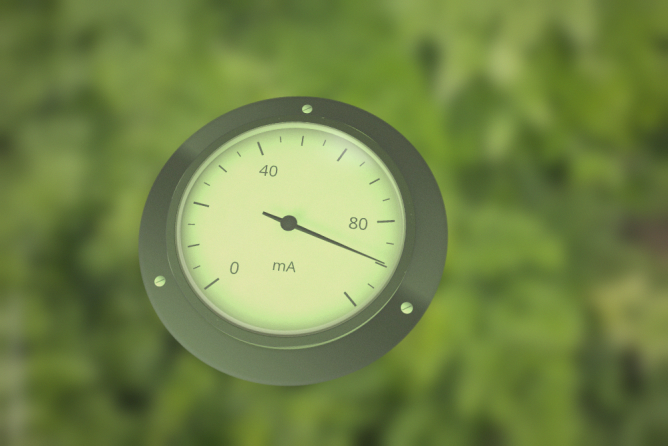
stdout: 90 mA
